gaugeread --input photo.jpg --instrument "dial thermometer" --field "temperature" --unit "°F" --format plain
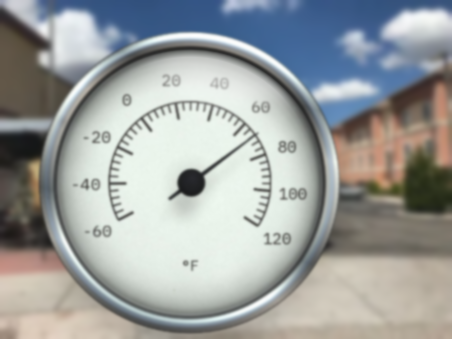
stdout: 68 °F
